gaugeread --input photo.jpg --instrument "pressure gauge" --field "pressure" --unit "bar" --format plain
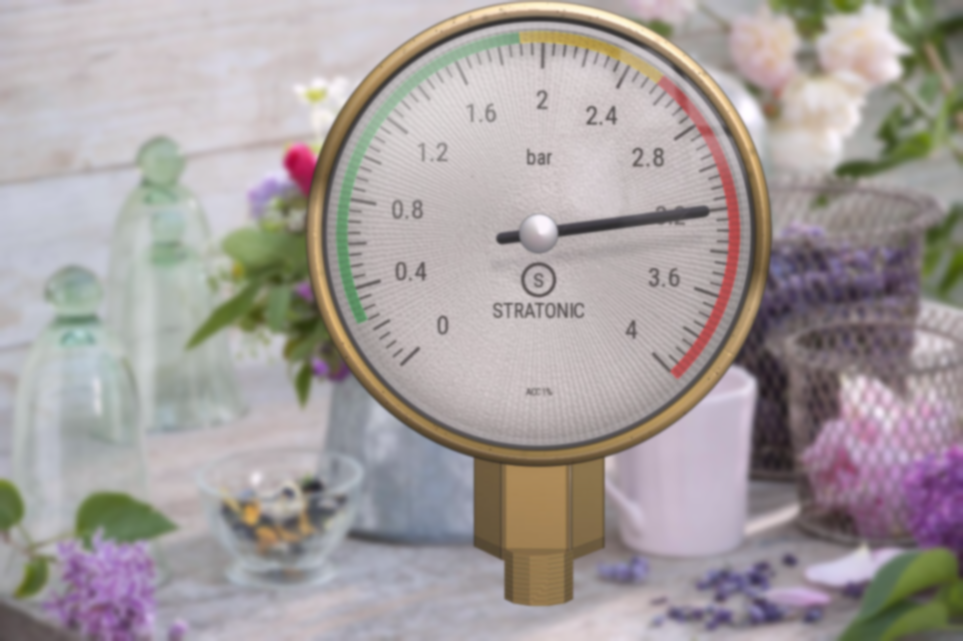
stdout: 3.2 bar
